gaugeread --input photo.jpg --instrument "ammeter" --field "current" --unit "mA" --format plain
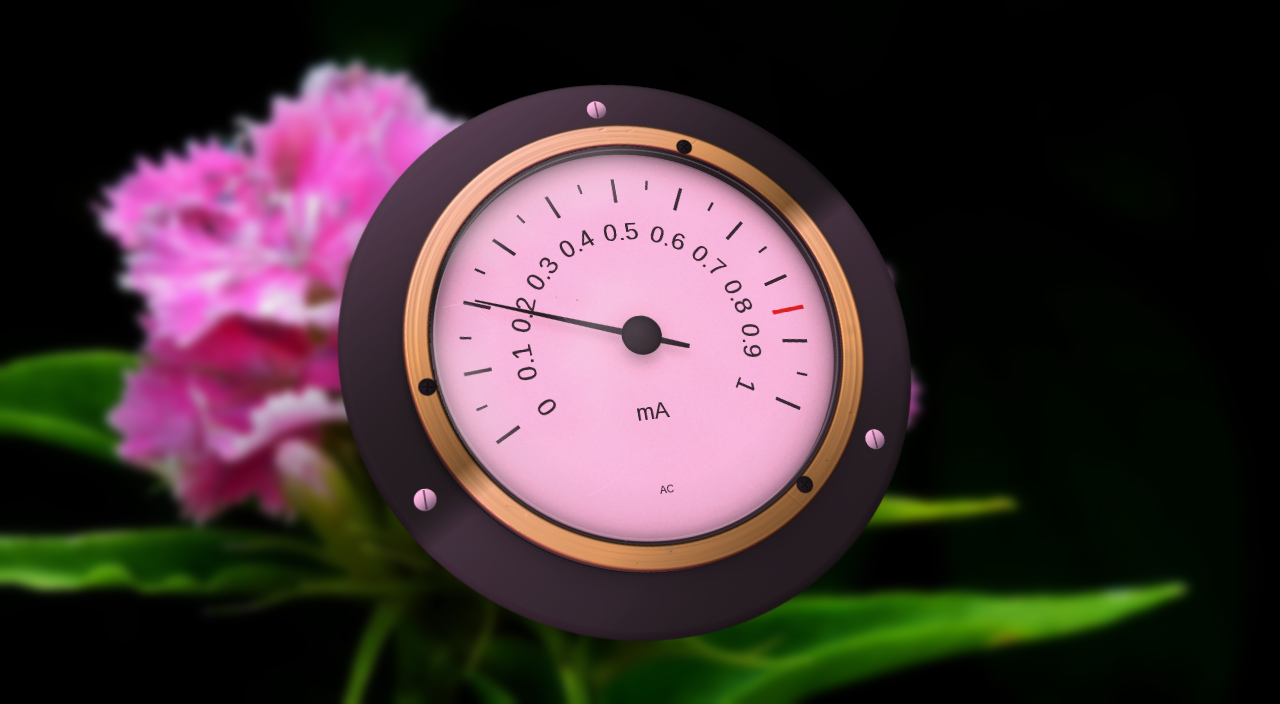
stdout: 0.2 mA
